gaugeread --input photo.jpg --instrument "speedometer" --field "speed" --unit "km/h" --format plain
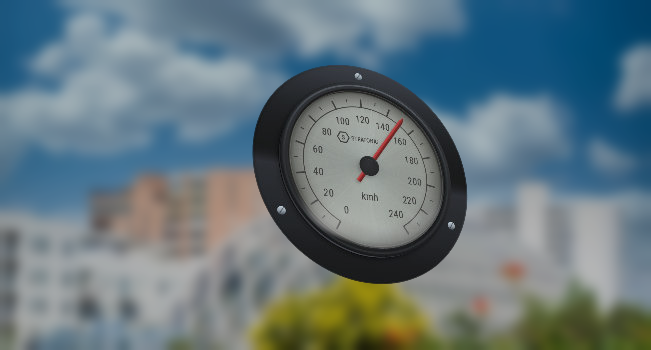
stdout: 150 km/h
